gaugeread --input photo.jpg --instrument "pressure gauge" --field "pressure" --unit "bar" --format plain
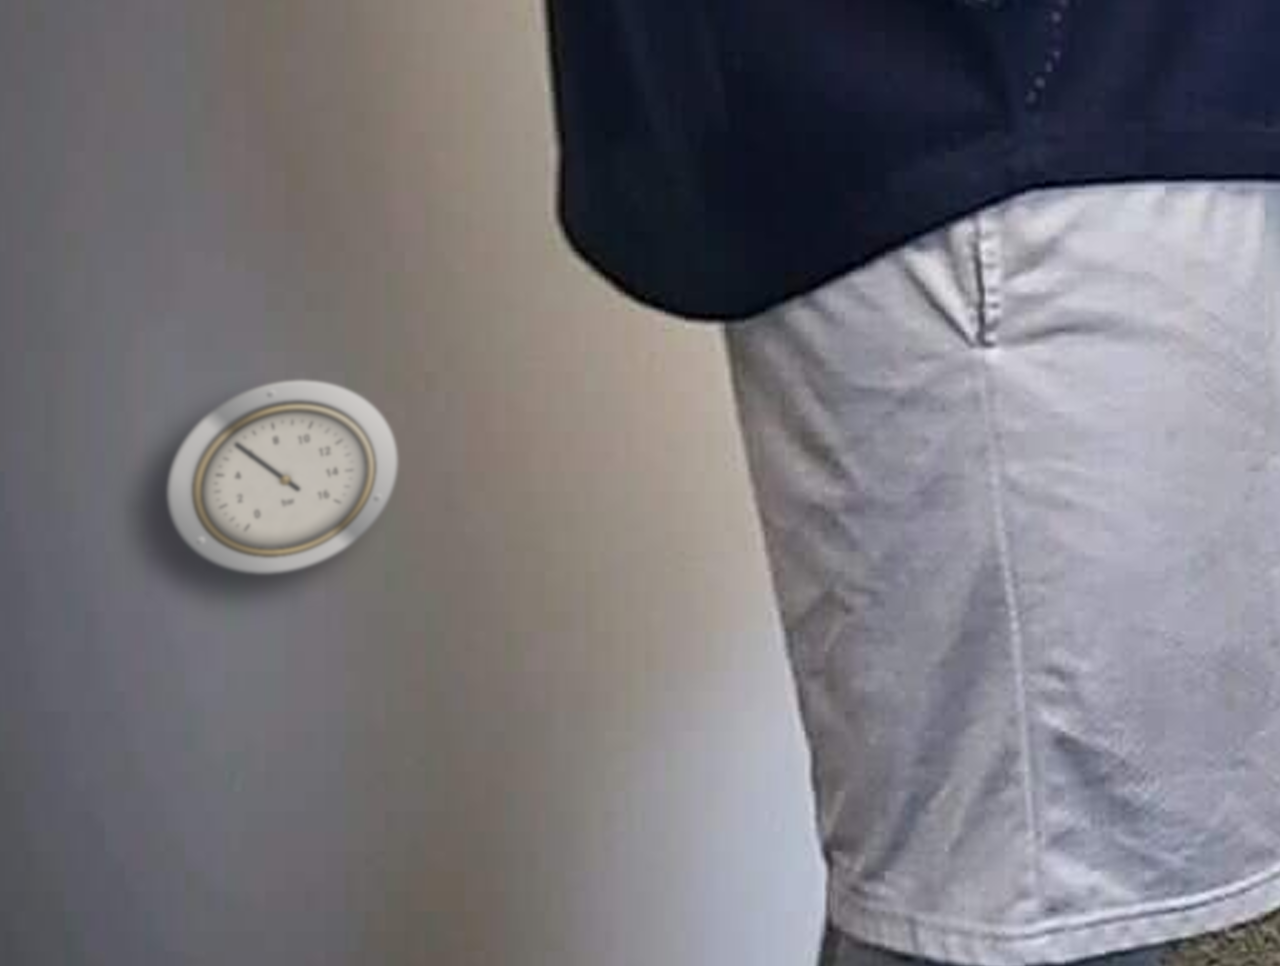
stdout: 6 bar
